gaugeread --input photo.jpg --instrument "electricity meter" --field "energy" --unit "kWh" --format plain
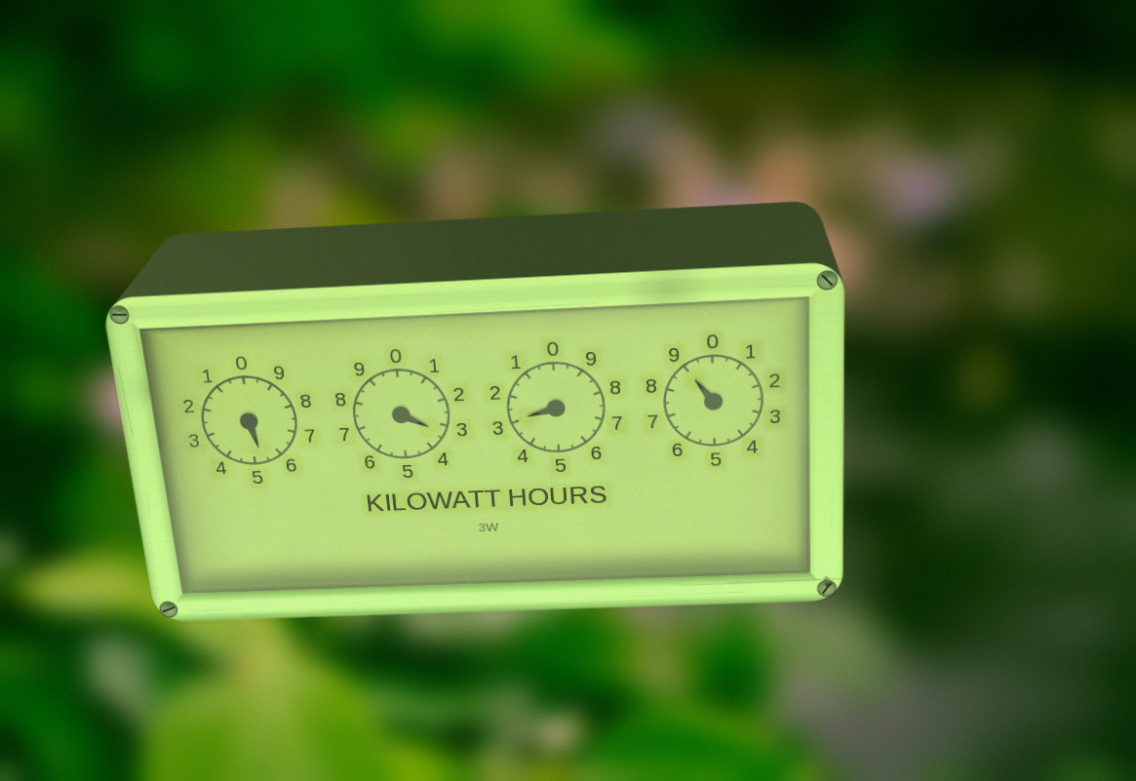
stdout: 5329 kWh
